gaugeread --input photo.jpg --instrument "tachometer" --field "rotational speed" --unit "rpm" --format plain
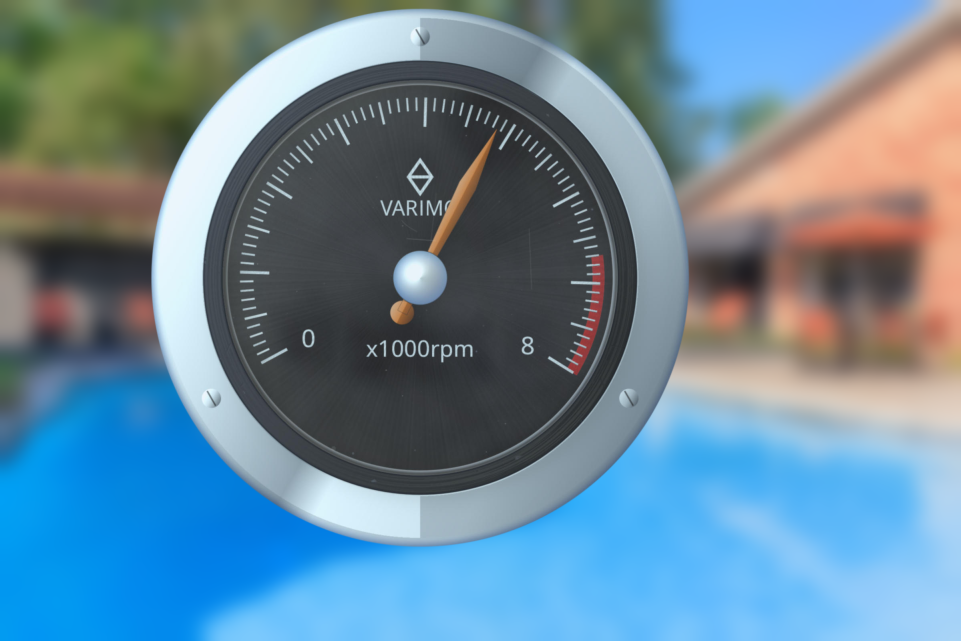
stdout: 4850 rpm
